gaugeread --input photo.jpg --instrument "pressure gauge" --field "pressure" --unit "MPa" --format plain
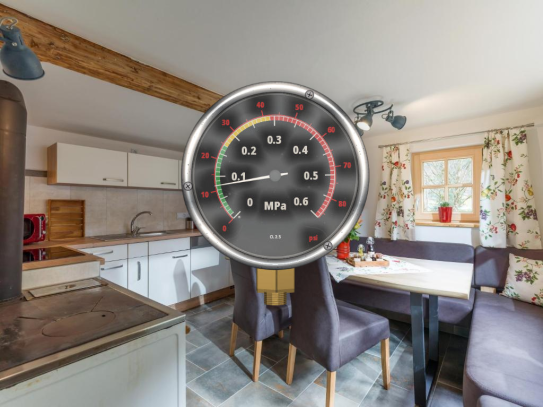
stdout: 0.08 MPa
